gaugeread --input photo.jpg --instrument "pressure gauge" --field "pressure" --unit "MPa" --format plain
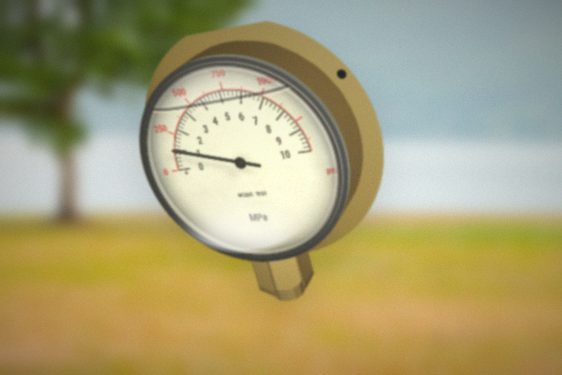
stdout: 1 MPa
